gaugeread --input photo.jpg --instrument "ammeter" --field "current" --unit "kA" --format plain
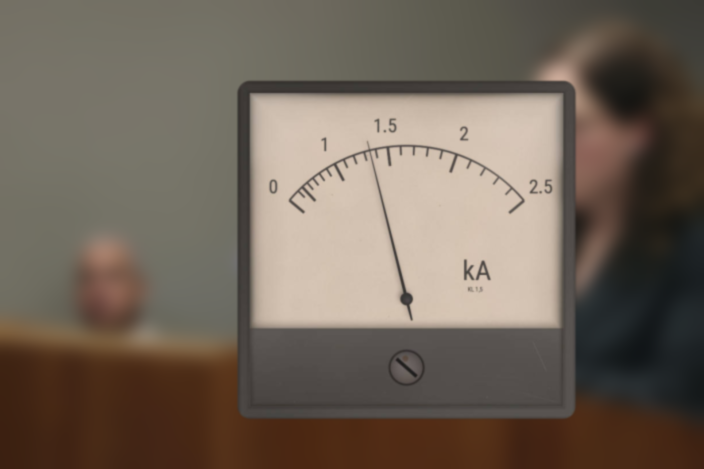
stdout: 1.35 kA
